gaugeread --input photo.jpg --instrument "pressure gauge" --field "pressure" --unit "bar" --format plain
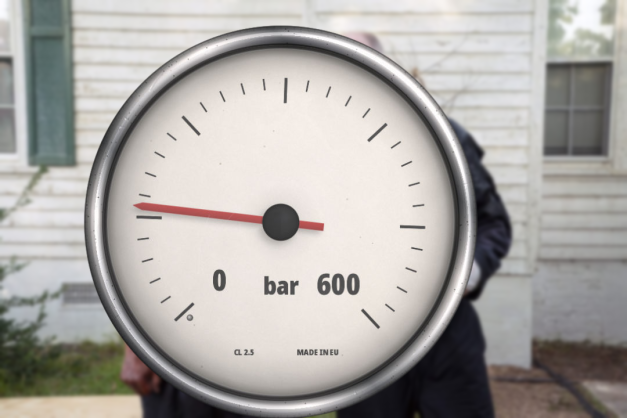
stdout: 110 bar
